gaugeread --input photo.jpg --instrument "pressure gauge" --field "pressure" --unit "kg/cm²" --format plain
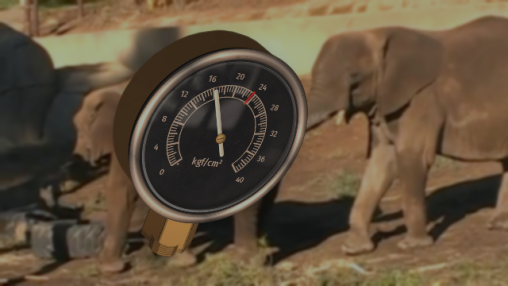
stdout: 16 kg/cm²
